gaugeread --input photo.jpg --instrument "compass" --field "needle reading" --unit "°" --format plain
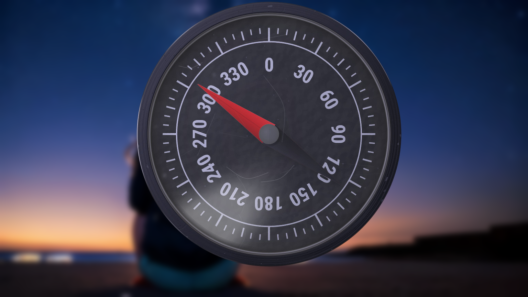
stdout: 305 °
